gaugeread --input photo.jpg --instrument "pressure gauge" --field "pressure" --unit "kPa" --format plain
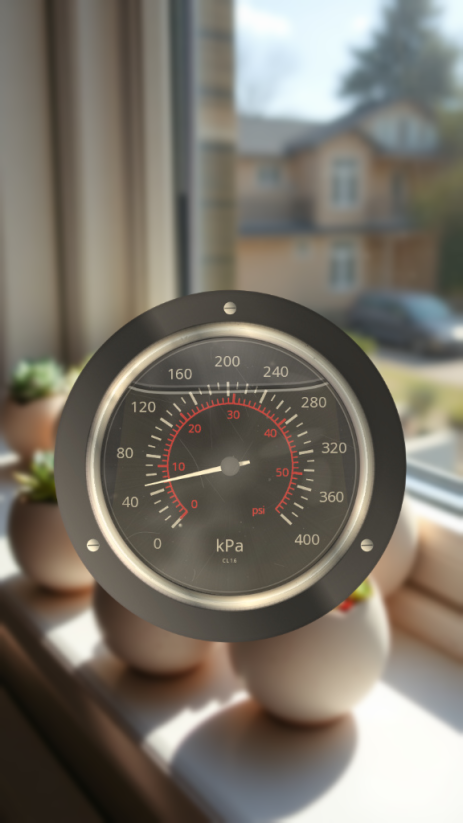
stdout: 50 kPa
